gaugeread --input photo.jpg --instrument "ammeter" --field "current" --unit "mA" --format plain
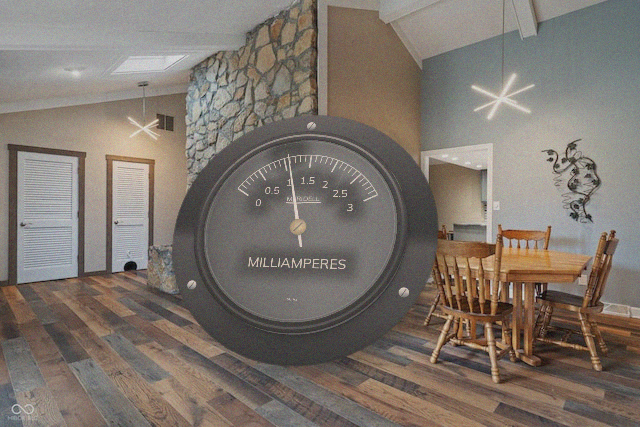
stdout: 1.1 mA
